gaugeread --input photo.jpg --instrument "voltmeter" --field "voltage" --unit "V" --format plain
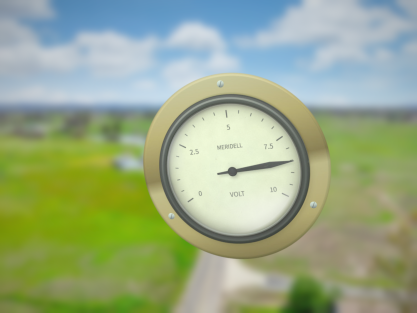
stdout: 8.5 V
